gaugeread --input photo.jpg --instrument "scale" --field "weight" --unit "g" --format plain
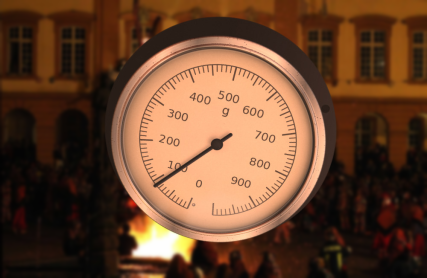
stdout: 90 g
